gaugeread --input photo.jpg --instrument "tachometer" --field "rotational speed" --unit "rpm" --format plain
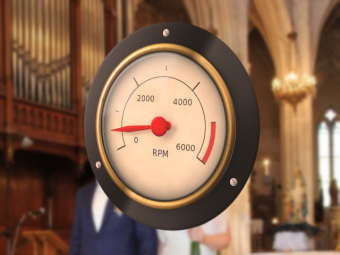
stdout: 500 rpm
